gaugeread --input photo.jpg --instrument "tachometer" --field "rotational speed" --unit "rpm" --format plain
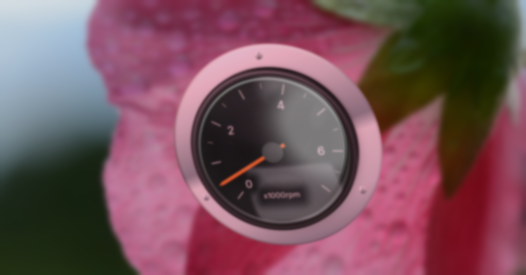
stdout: 500 rpm
